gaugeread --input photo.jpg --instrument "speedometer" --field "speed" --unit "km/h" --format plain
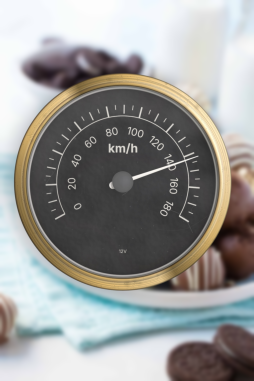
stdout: 142.5 km/h
